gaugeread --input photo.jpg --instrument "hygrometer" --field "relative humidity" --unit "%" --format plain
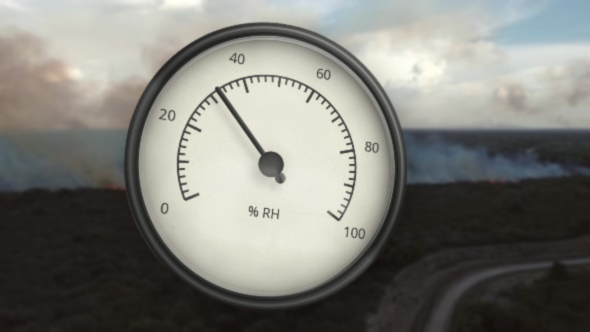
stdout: 32 %
